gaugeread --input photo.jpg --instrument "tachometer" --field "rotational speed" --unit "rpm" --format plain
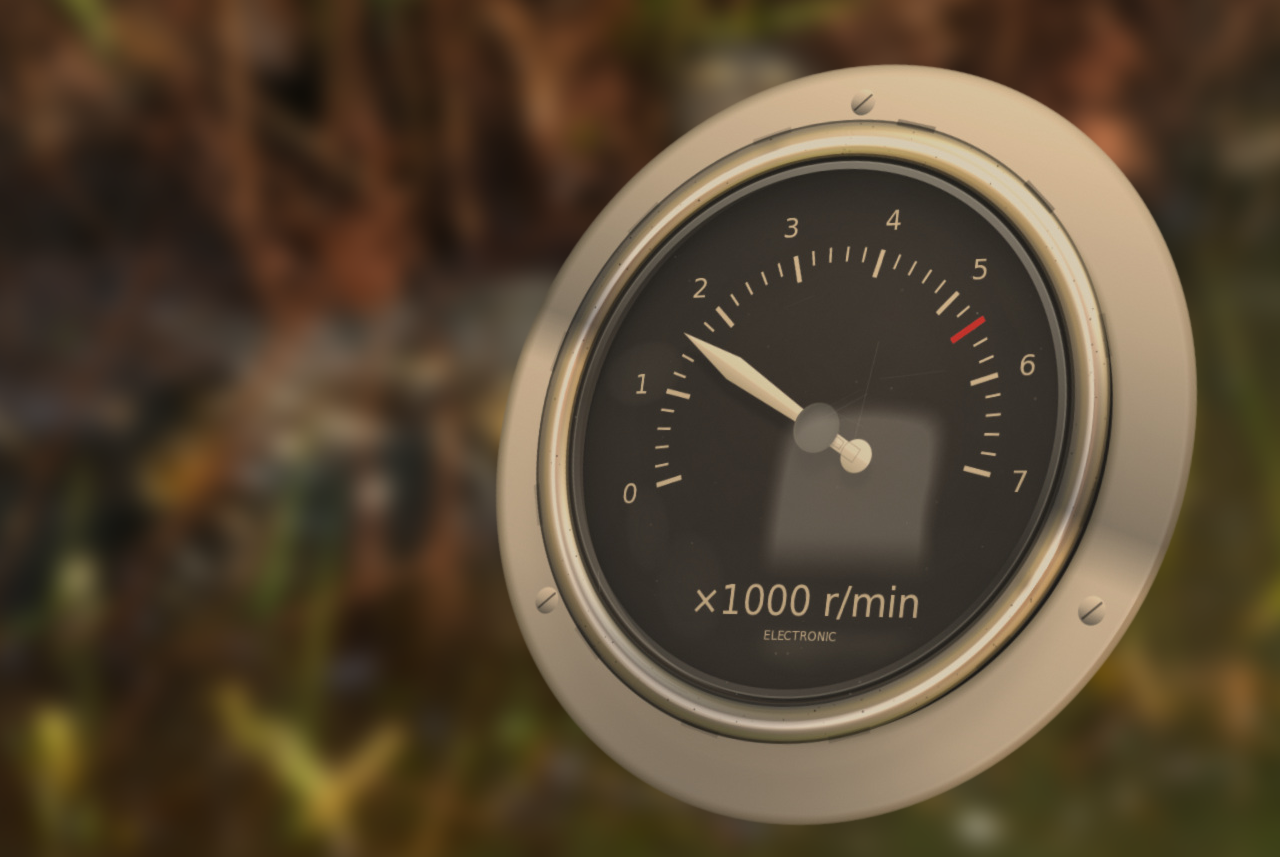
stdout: 1600 rpm
